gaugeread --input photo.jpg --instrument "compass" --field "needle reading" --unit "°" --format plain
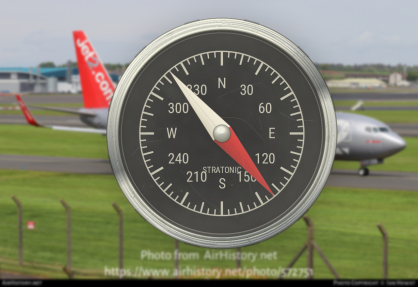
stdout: 140 °
